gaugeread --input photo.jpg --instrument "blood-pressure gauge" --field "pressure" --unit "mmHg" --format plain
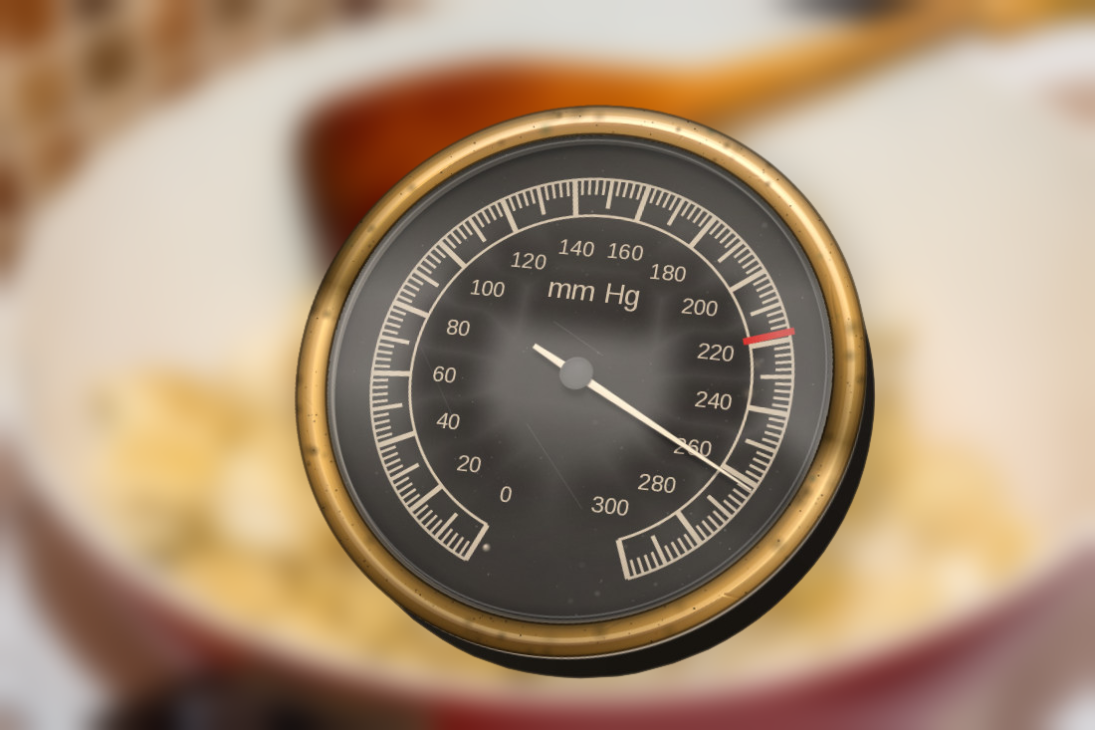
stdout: 262 mmHg
